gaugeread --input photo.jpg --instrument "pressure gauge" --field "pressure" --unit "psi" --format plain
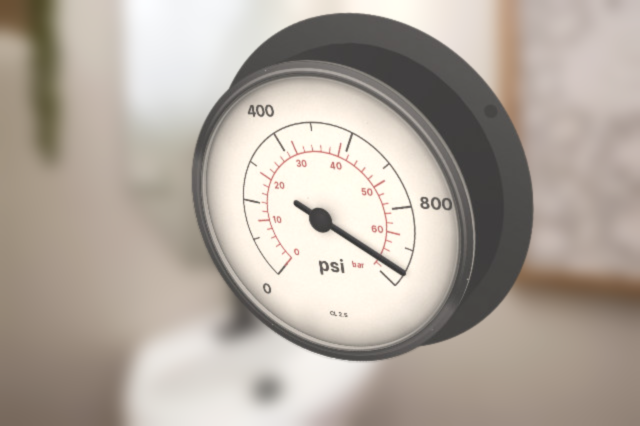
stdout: 950 psi
